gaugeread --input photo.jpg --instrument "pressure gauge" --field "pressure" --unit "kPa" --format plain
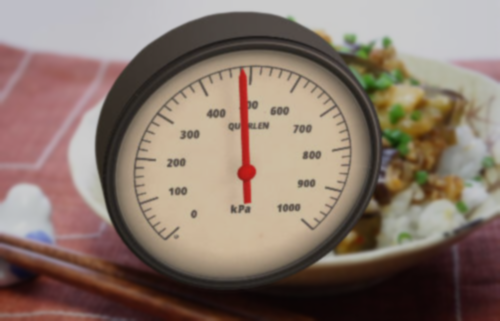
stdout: 480 kPa
